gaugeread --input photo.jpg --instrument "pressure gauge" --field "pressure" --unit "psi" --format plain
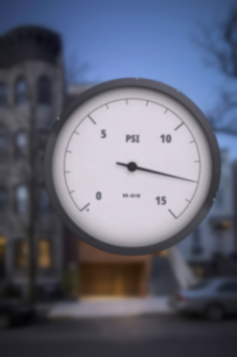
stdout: 13 psi
